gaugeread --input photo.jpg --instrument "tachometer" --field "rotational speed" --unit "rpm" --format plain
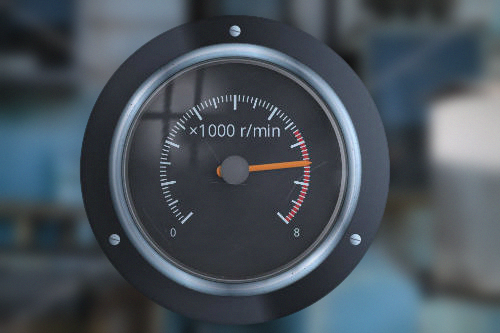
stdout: 6500 rpm
